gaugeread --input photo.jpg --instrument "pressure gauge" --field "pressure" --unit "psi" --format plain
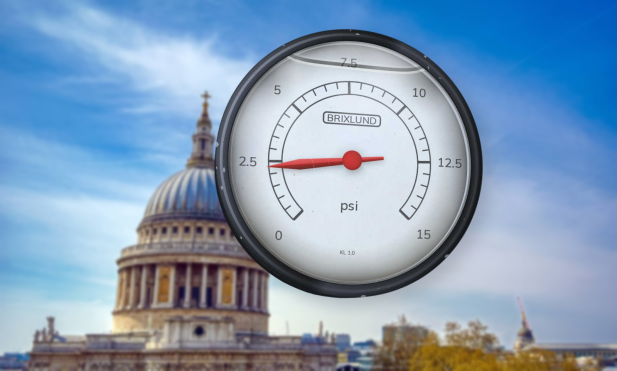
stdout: 2.25 psi
